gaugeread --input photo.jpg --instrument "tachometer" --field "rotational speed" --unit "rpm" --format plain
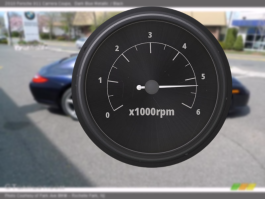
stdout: 5250 rpm
